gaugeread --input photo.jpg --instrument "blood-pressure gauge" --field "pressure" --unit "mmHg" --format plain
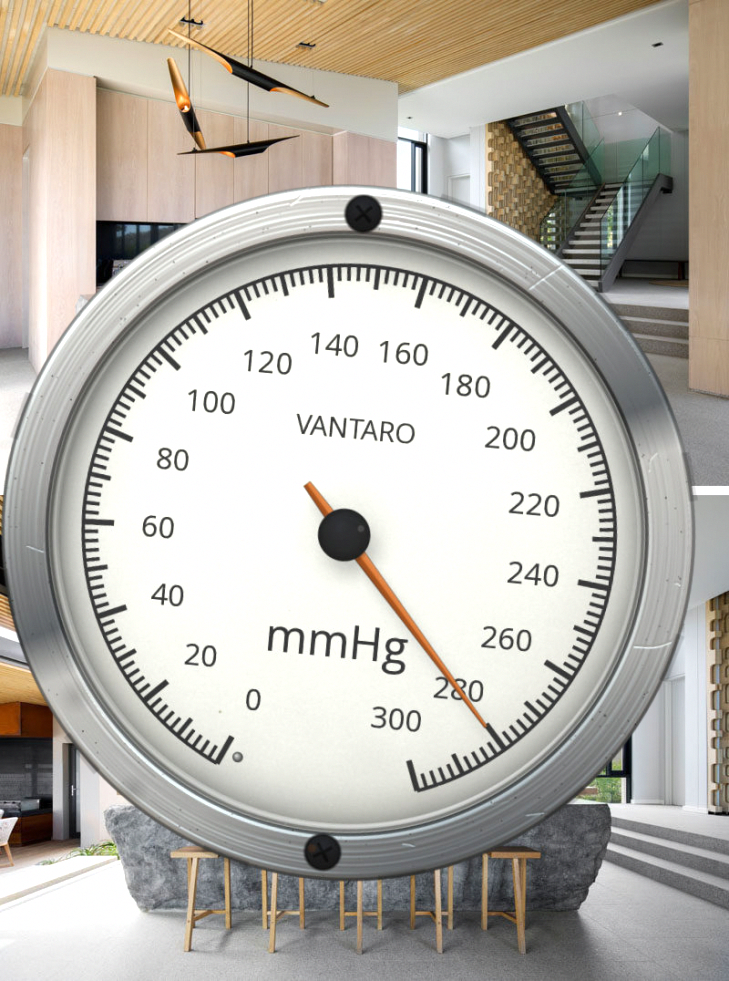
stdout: 280 mmHg
